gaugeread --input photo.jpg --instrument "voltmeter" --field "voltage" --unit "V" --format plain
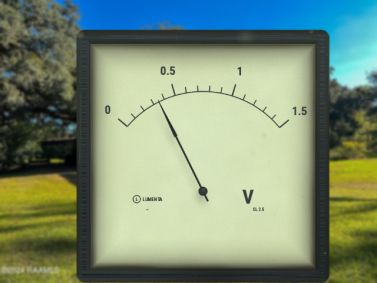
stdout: 0.35 V
